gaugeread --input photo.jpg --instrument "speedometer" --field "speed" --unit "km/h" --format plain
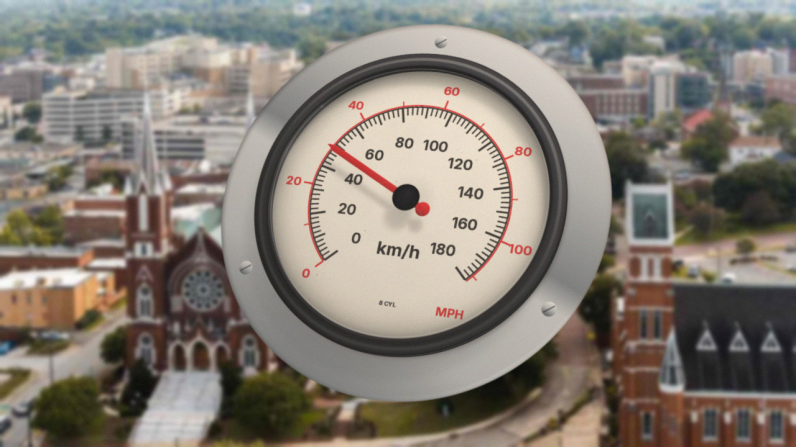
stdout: 48 km/h
